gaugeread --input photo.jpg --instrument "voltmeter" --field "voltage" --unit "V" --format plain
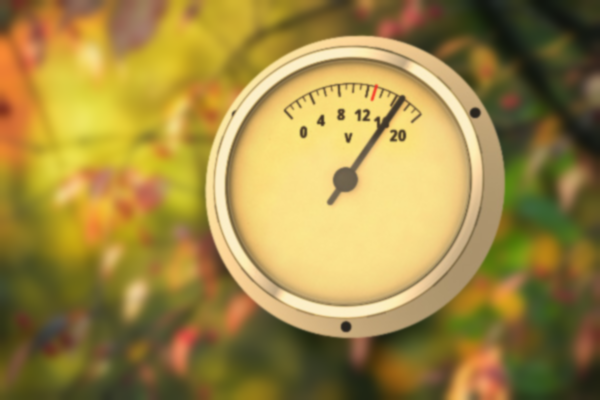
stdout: 17 V
